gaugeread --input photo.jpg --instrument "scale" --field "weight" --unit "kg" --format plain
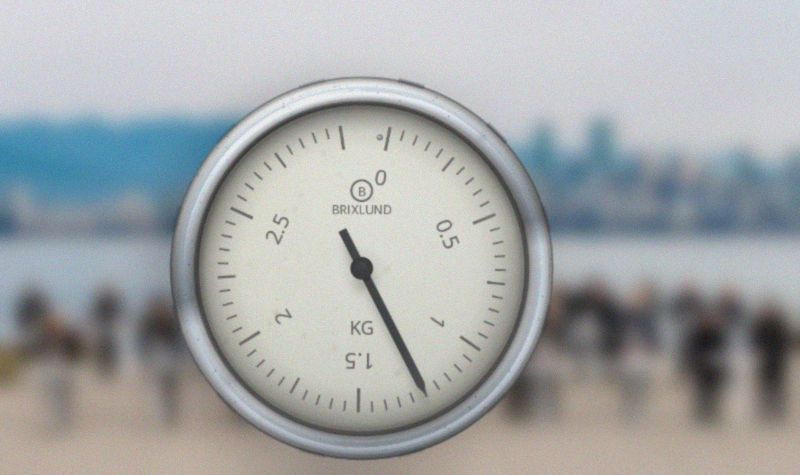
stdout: 1.25 kg
